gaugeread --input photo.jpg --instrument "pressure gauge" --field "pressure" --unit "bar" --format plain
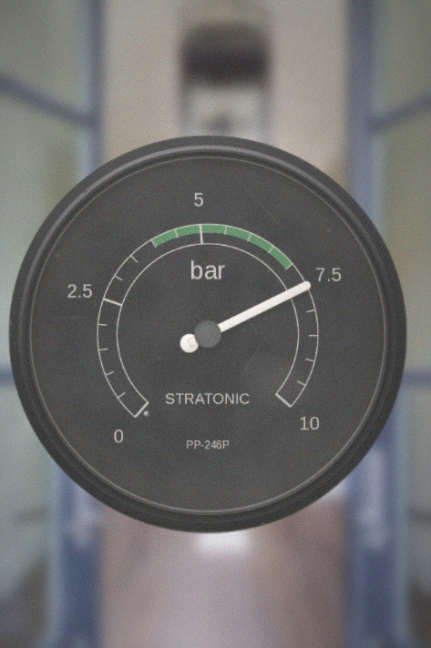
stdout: 7.5 bar
